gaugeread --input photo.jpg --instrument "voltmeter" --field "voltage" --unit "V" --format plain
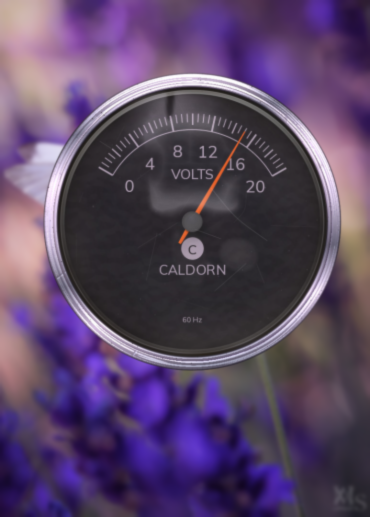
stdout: 15 V
